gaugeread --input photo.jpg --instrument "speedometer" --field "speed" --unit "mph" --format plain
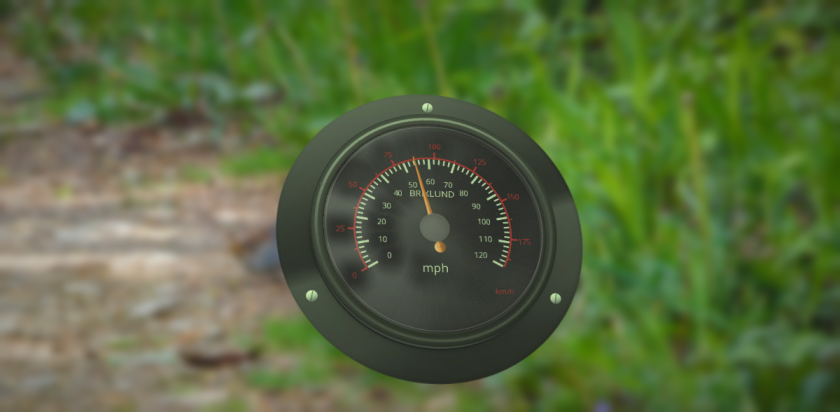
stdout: 54 mph
